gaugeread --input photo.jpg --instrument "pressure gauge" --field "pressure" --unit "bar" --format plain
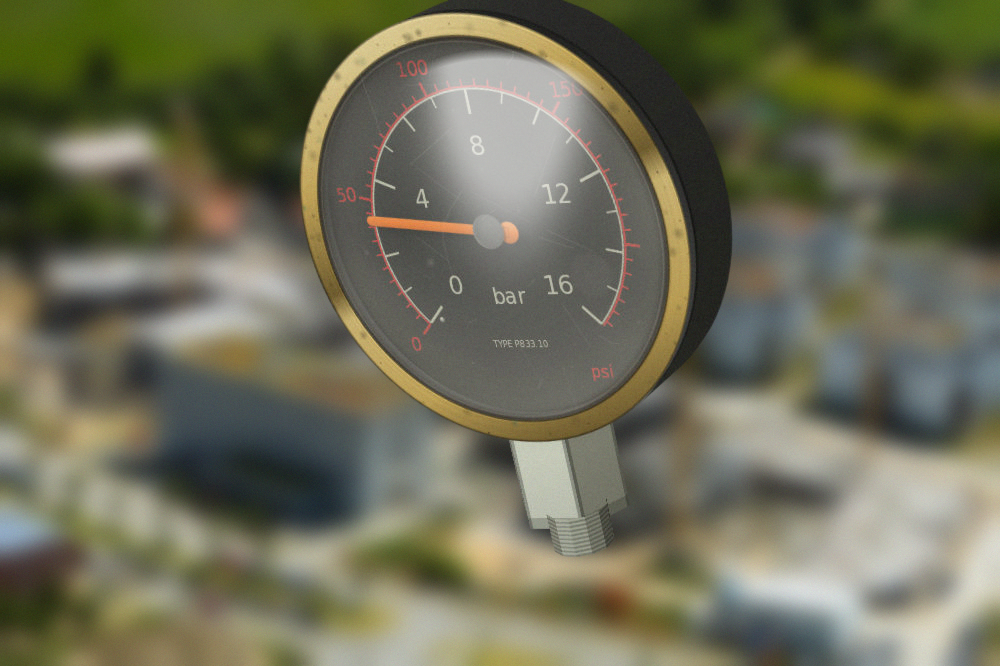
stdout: 3 bar
